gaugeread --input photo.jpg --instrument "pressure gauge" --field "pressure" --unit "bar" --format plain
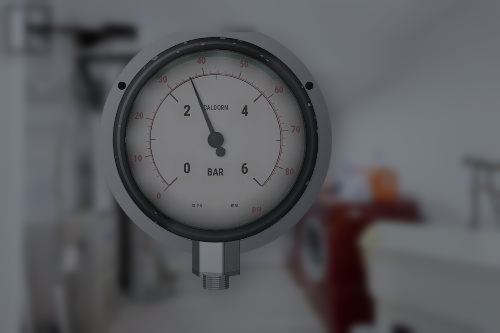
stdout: 2.5 bar
